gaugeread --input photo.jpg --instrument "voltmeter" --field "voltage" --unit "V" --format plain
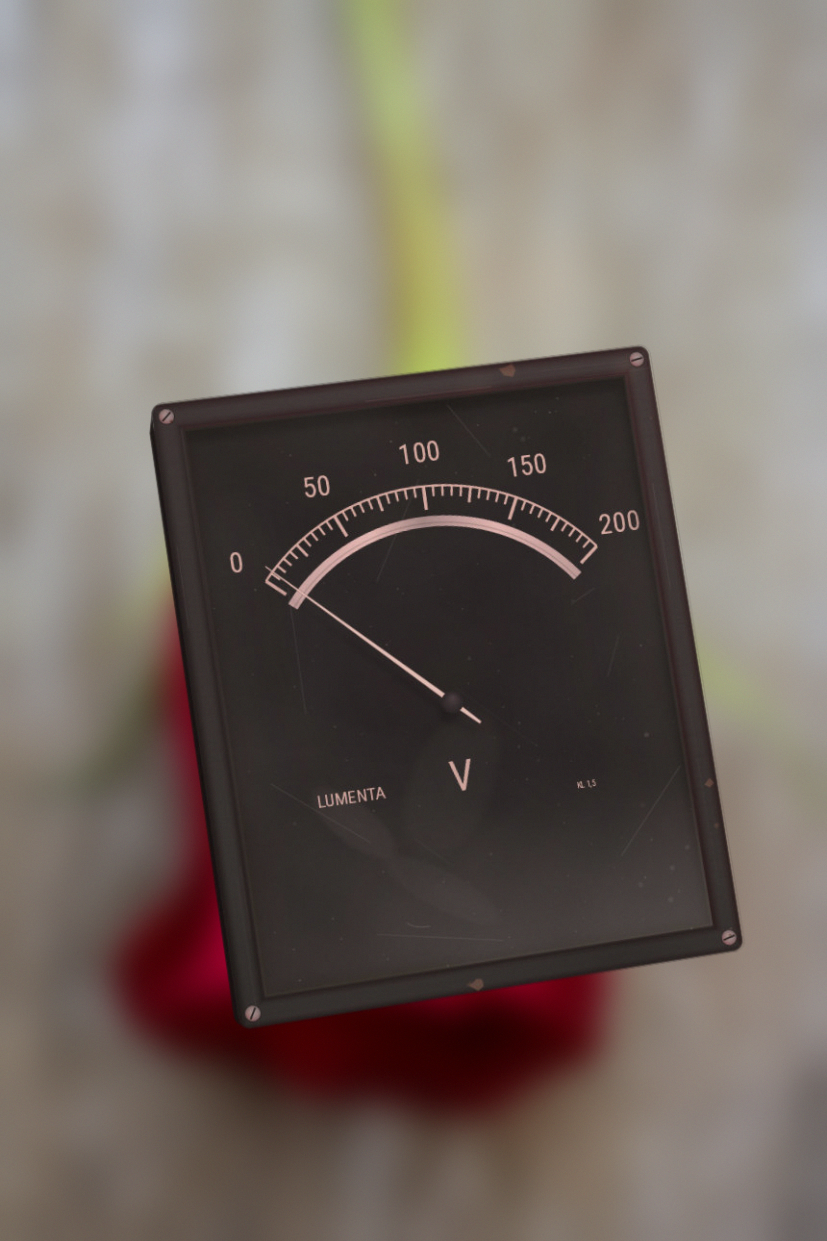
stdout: 5 V
